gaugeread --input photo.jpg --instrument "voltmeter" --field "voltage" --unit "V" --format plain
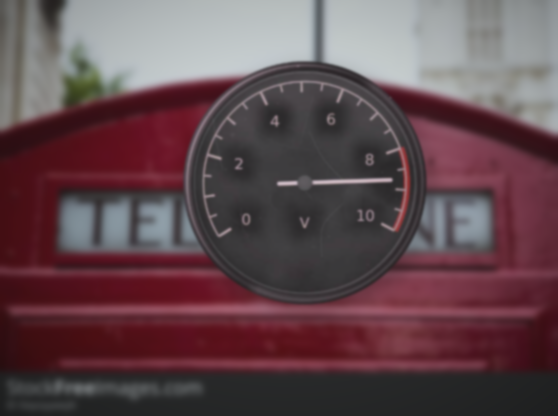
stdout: 8.75 V
